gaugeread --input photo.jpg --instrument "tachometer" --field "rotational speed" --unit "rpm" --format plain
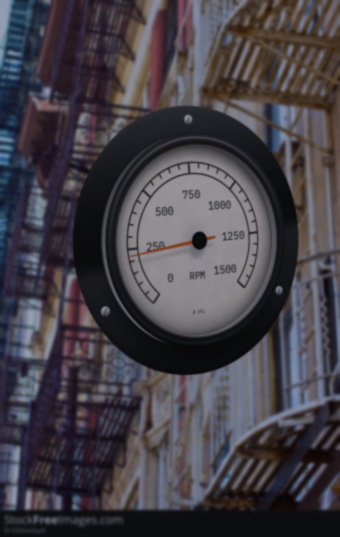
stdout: 225 rpm
